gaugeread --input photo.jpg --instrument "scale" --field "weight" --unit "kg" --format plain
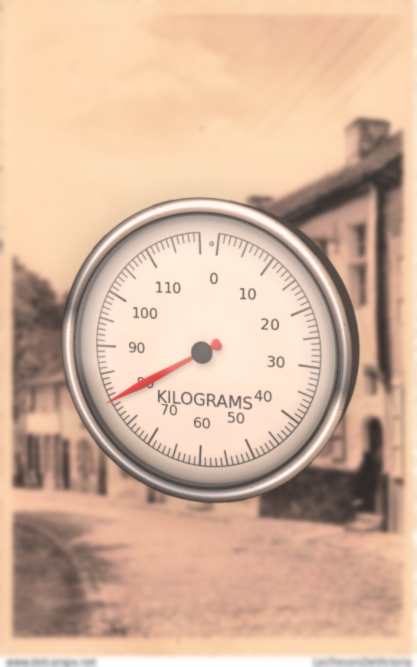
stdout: 80 kg
